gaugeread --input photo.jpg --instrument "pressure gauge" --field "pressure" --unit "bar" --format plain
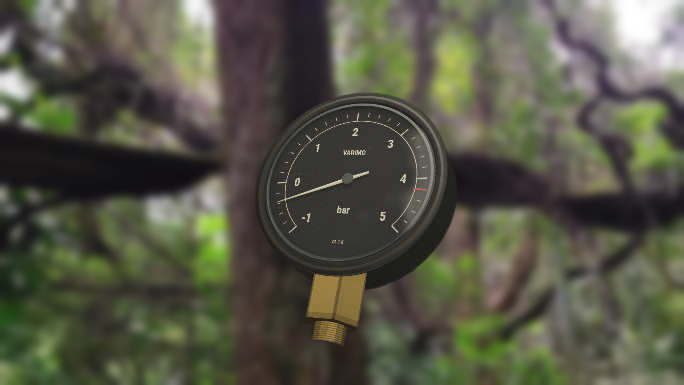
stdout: -0.4 bar
